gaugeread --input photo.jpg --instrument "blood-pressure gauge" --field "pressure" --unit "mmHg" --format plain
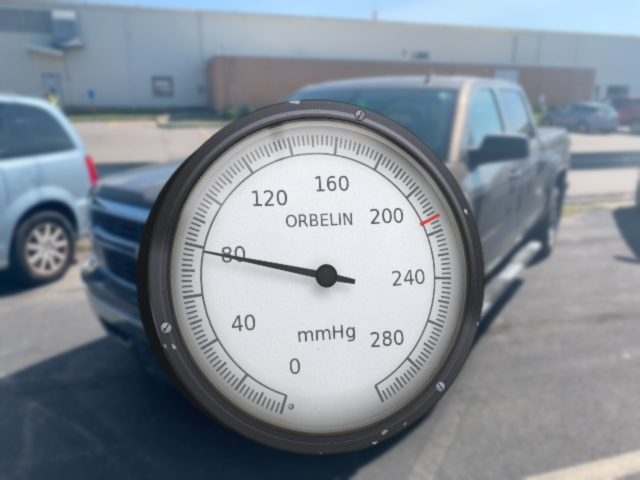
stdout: 78 mmHg
